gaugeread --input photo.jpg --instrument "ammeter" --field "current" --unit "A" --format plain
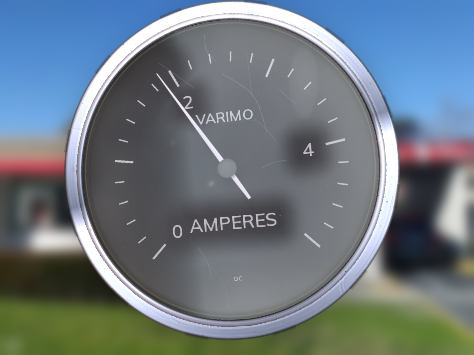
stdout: 1.9 A
